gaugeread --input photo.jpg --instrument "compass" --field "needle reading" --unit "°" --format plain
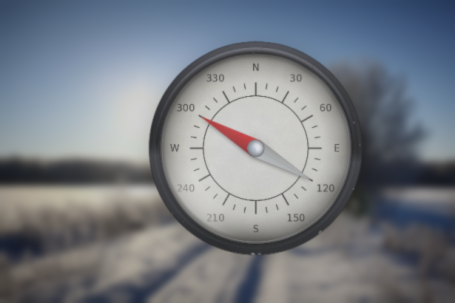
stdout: 300 °
